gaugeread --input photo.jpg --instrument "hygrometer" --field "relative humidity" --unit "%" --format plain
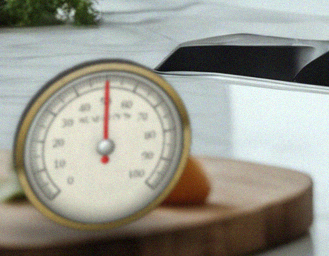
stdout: 50 %
